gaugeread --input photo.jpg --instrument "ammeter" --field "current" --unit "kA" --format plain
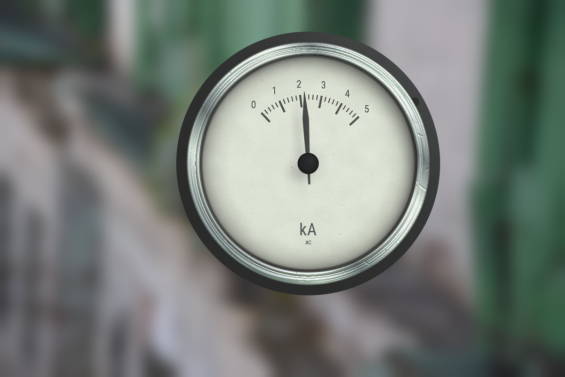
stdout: 2.2 kA
